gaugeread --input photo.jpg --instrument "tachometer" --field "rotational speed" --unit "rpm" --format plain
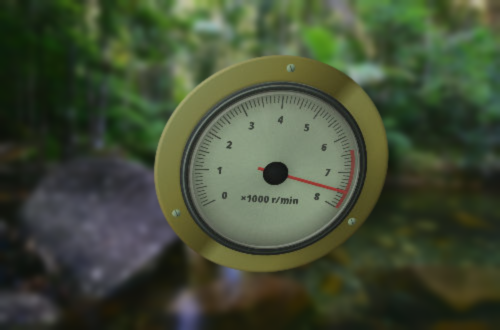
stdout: 7500 rpm
